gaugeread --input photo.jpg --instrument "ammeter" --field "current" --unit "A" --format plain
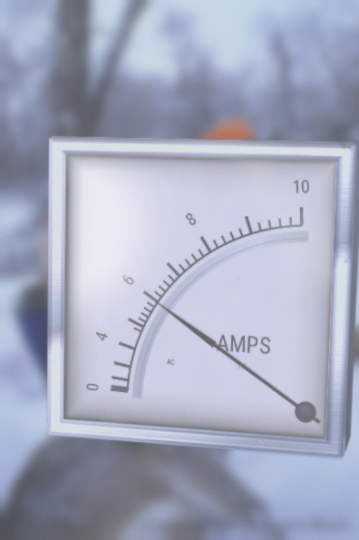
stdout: 6 A
